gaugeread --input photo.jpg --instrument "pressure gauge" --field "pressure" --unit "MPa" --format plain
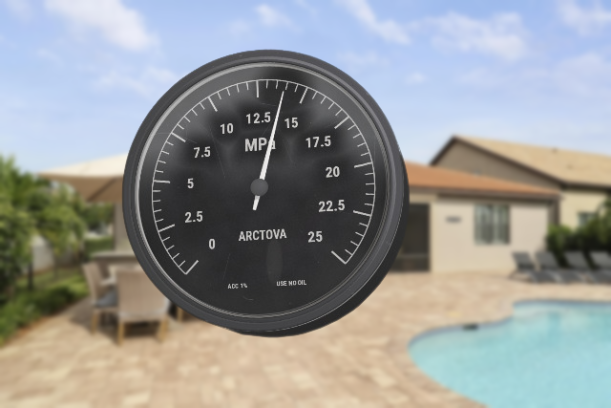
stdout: 14 MPa
